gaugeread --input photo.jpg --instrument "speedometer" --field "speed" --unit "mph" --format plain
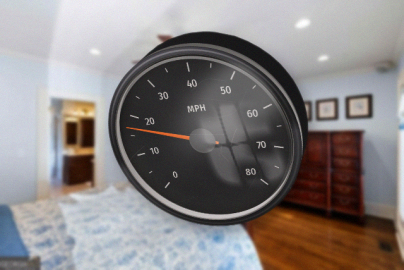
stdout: 17.5 mph
